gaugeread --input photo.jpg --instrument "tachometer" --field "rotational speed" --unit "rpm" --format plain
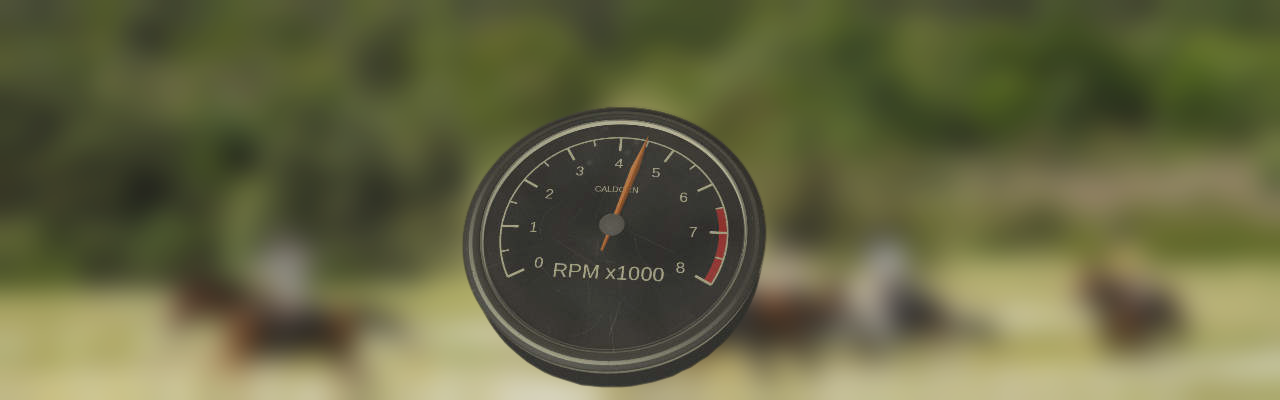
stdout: 4500 rpm
